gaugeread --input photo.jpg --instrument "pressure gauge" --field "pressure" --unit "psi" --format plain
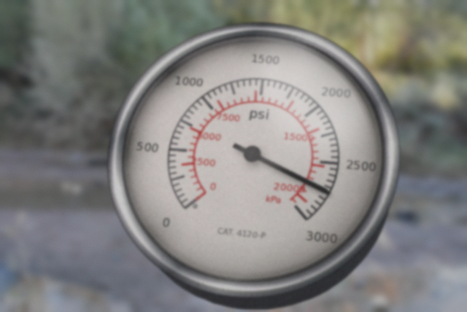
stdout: 2750 psi
